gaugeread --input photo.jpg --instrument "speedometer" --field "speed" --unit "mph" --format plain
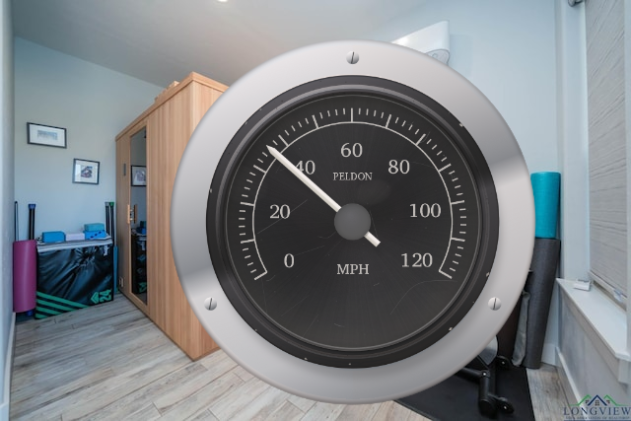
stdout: 36 mph
